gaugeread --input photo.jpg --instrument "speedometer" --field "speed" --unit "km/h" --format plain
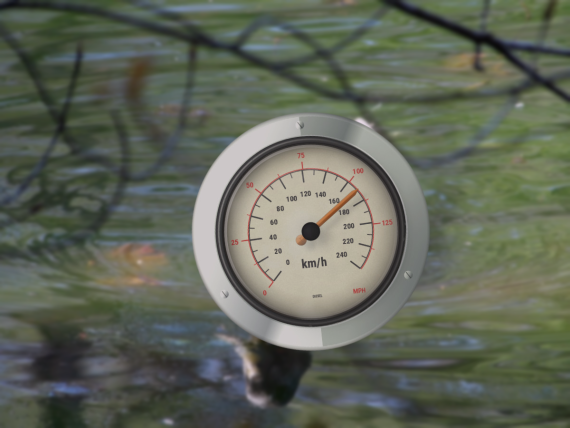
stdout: 170 km/h
